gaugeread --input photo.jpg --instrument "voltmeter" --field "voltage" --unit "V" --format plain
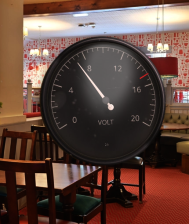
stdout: 7 V
